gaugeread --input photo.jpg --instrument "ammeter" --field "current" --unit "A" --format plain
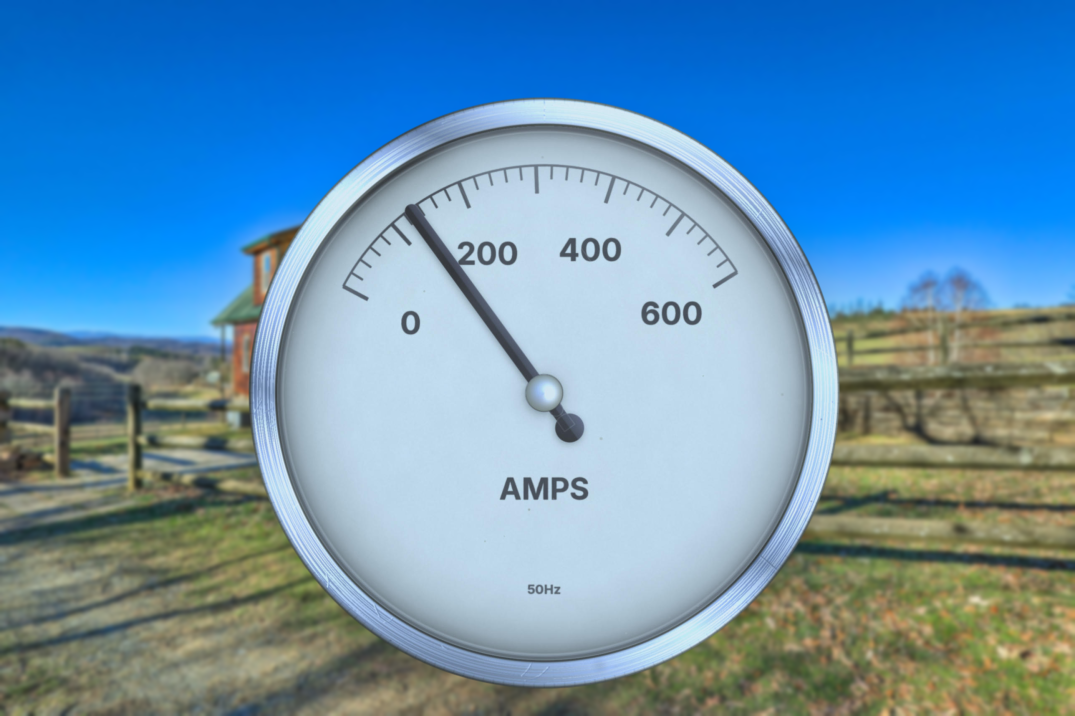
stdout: 130 A
